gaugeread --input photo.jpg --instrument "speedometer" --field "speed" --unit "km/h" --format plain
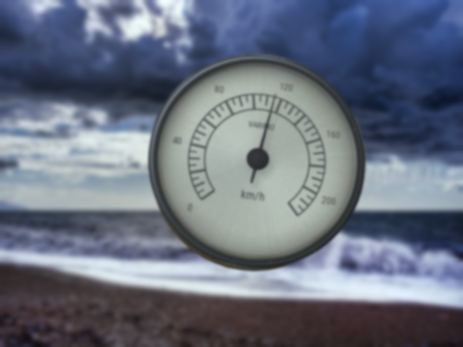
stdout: 115 km/h
